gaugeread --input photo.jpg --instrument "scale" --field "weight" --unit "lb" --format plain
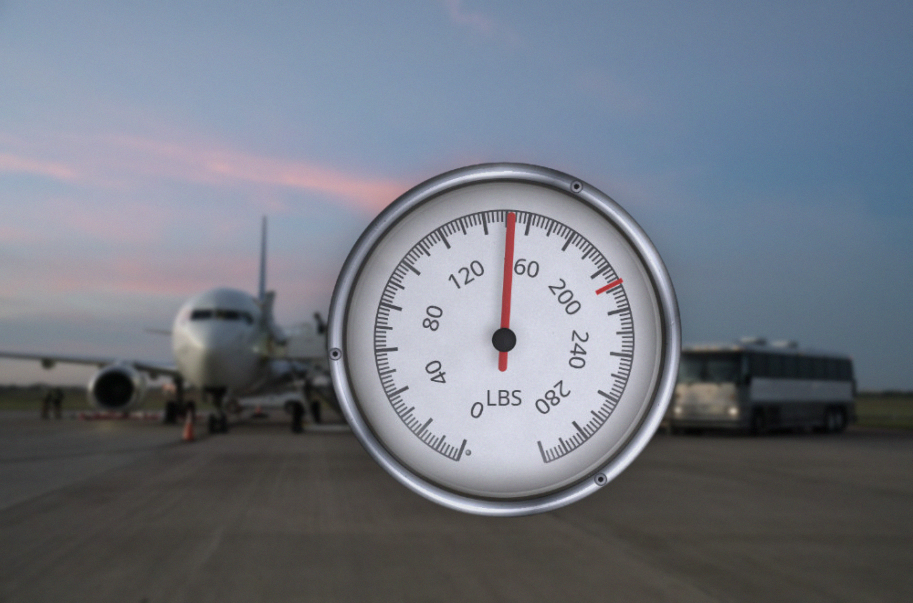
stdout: 152 lb
